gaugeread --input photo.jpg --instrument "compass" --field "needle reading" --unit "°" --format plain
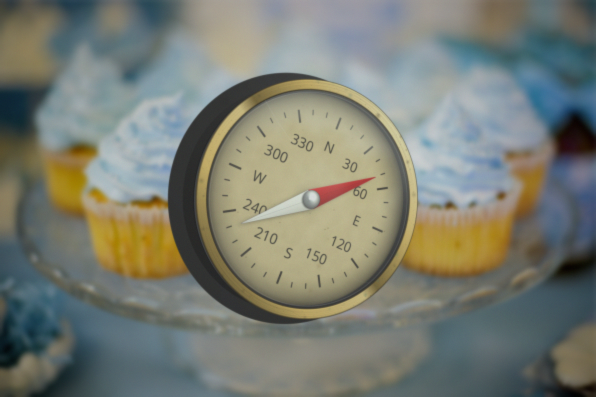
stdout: 50 °
